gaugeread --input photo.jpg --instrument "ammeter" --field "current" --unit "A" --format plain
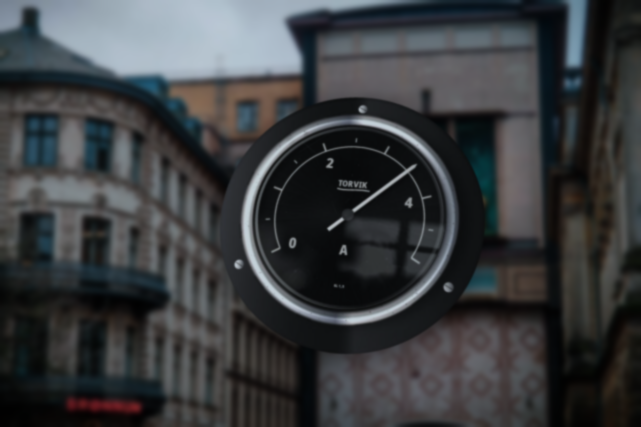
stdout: 3.5 A
